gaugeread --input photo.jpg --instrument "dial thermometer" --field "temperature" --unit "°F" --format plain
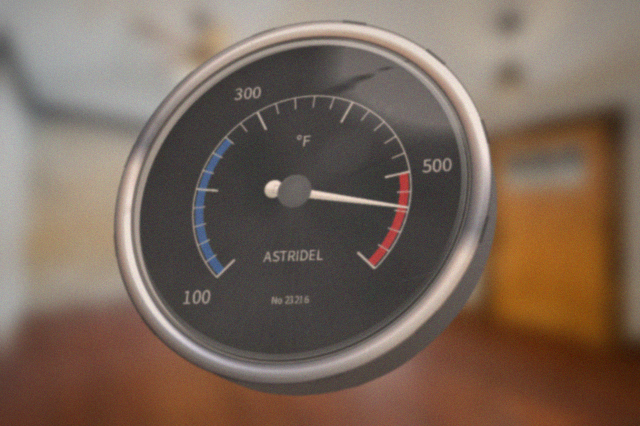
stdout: 540 °F
